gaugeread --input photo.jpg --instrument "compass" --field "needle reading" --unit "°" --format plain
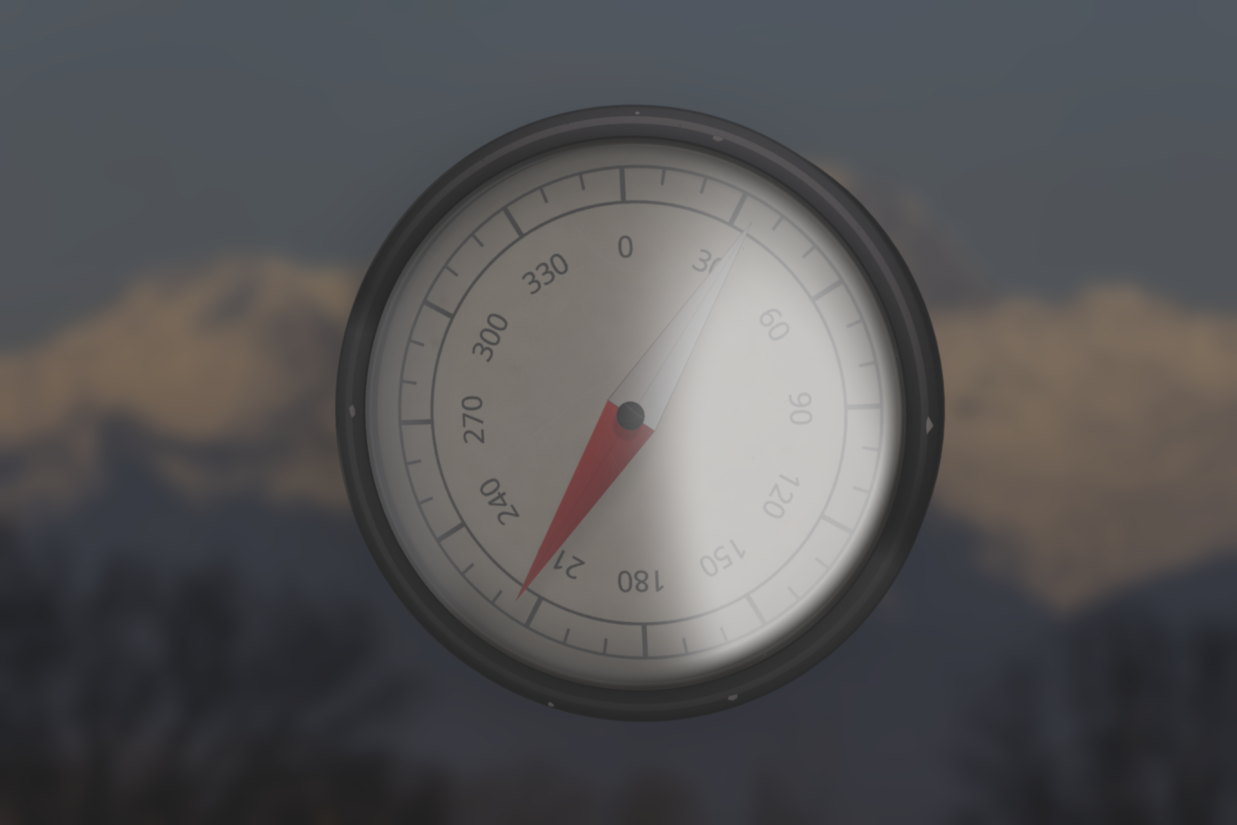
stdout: 215 °
